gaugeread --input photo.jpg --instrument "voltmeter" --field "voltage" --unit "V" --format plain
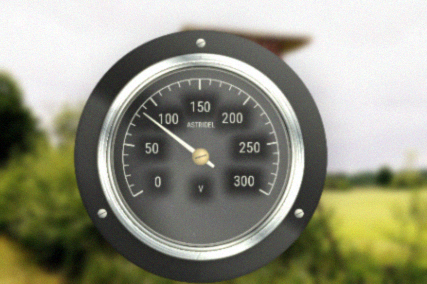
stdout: 85 V
